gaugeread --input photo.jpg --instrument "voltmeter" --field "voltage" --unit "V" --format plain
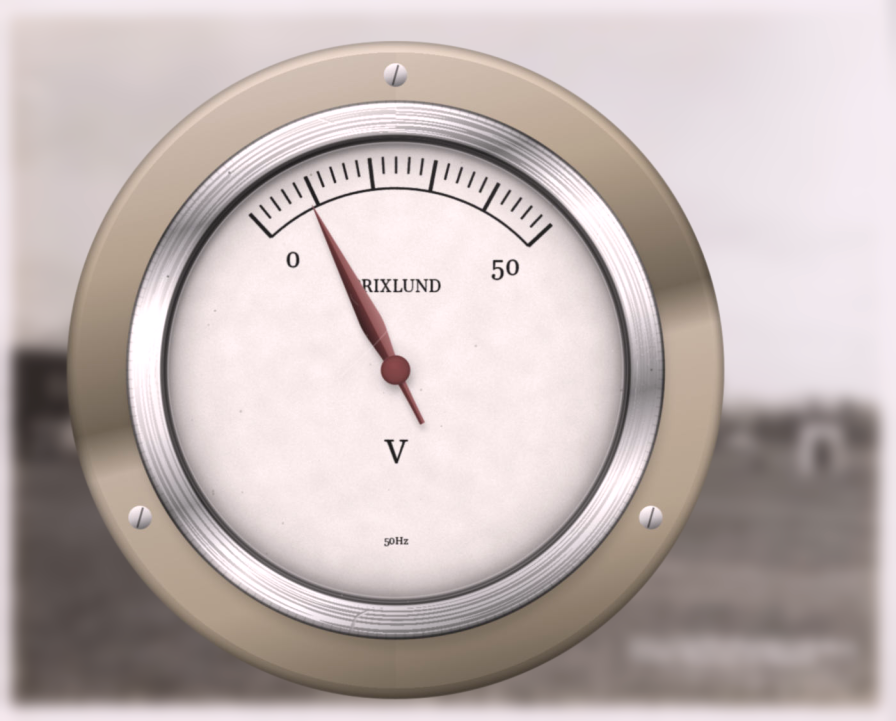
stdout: 9 V
